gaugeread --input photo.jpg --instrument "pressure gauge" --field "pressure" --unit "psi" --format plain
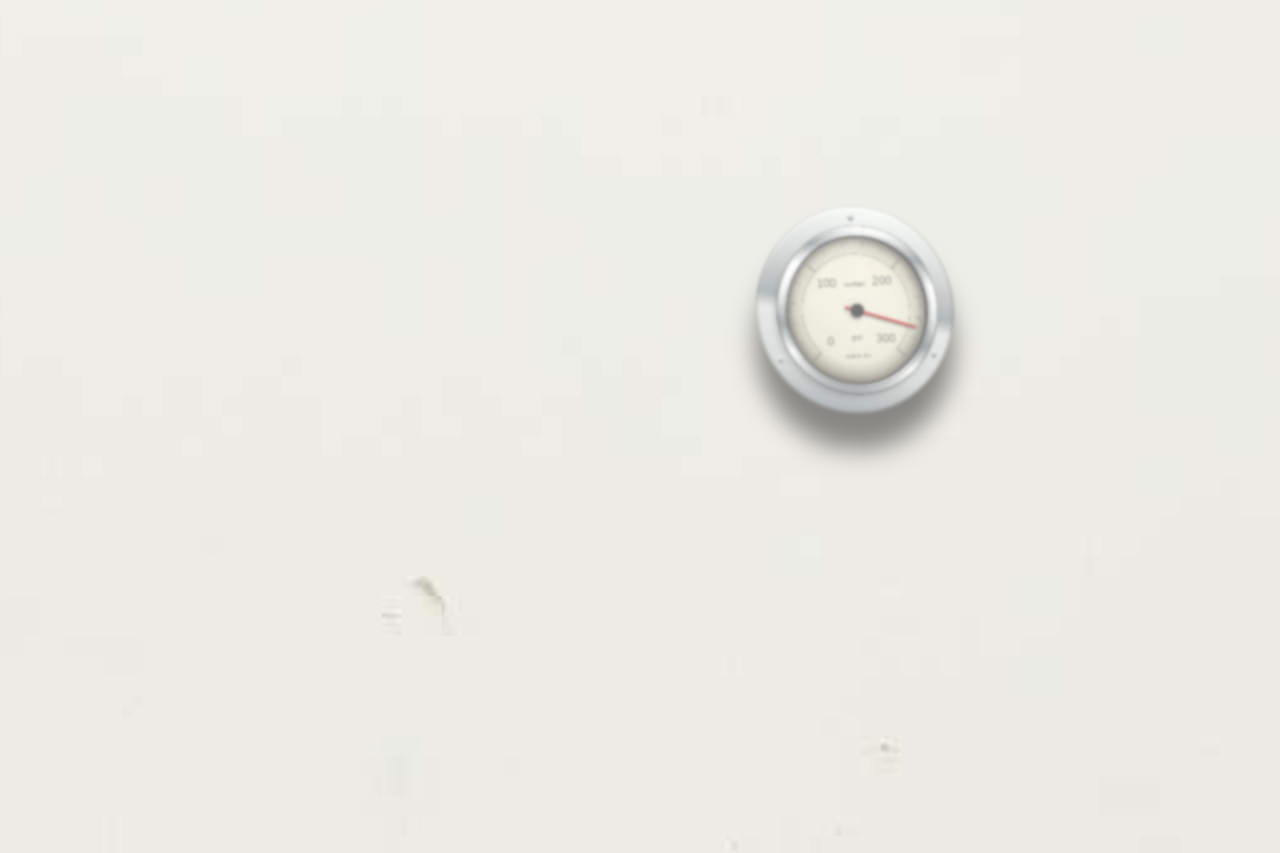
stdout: 270 psi
